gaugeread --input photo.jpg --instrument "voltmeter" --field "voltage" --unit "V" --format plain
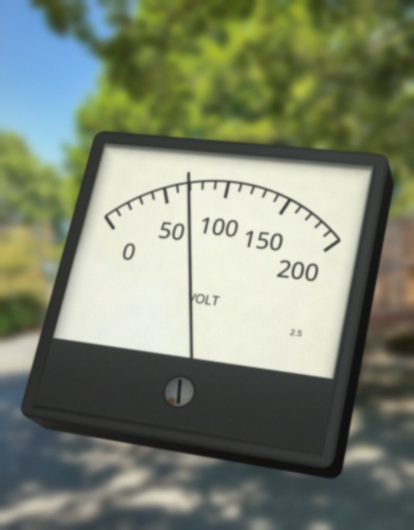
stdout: 70 V
